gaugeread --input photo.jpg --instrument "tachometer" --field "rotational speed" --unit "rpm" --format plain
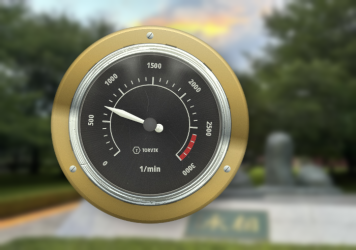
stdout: 700 rpm
